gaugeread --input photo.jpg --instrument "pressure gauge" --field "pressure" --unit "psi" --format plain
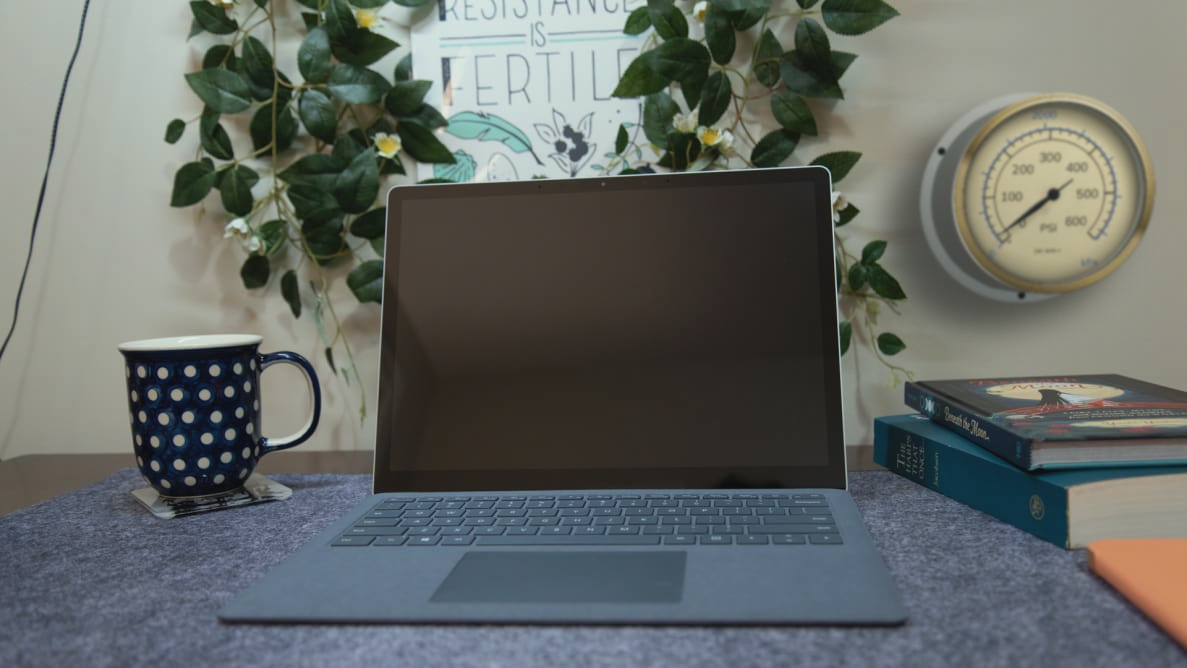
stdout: 20 psi
